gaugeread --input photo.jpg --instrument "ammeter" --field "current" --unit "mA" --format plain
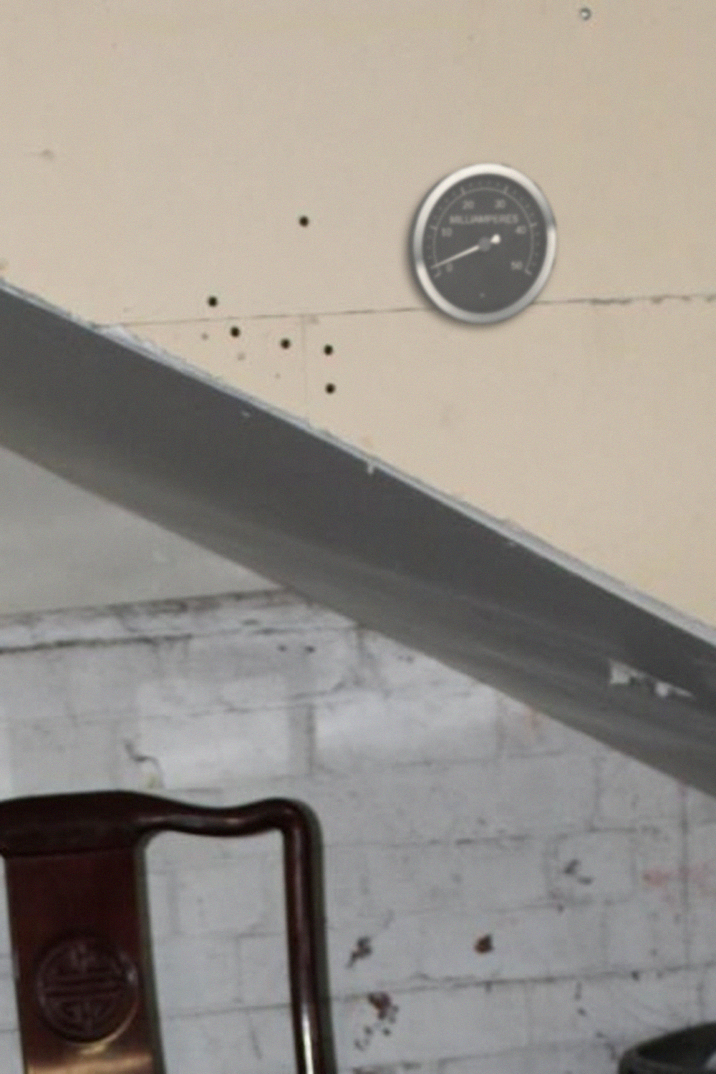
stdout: 2 mA
